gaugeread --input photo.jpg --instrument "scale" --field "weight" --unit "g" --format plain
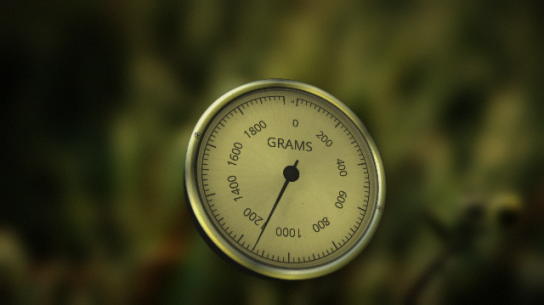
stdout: 1140 g
